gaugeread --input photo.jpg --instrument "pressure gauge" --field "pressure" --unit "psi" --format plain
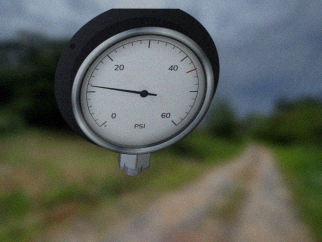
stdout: 12 psi
